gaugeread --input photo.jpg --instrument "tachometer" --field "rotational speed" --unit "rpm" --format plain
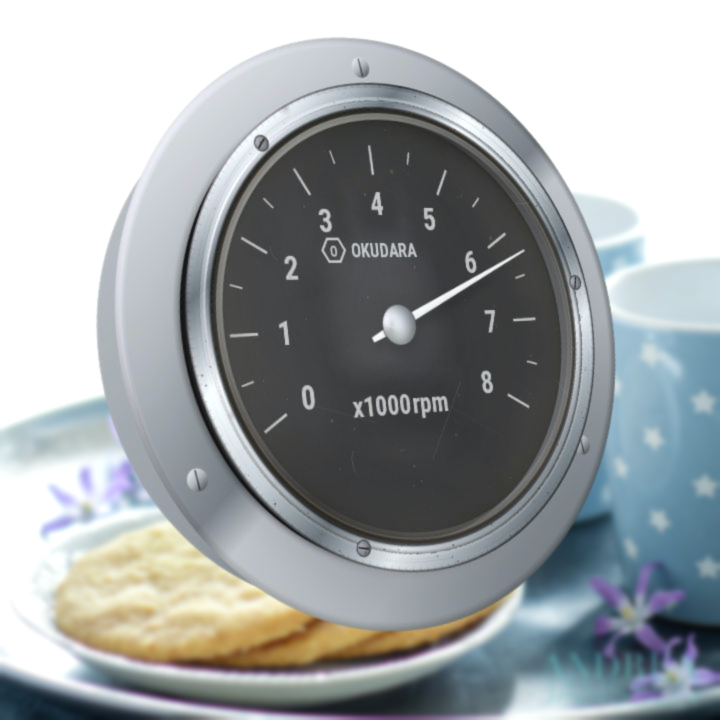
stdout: 6250 rpm
